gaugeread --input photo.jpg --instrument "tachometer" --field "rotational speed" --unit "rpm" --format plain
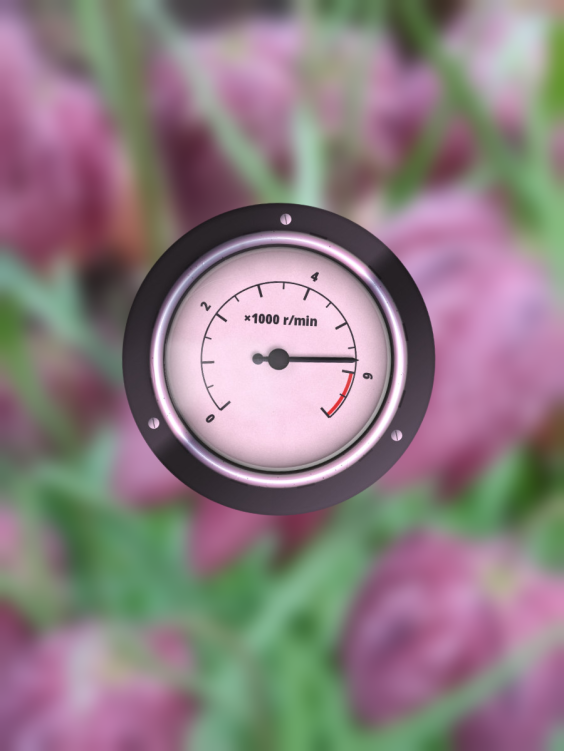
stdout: 5750 rpm
